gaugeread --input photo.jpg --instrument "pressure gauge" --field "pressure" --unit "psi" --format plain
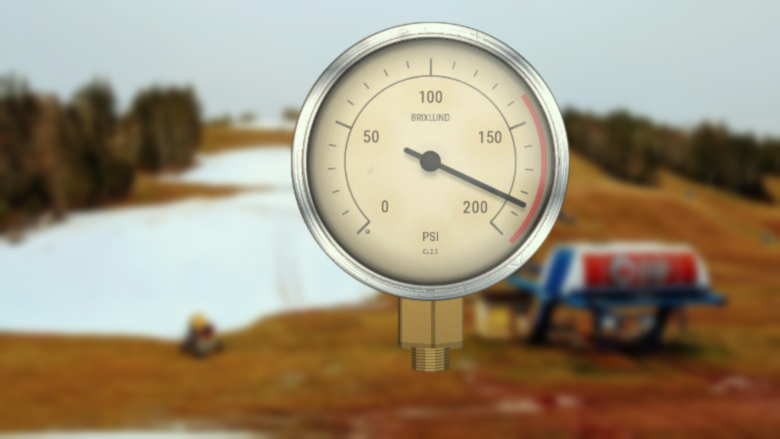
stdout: 185 psi
